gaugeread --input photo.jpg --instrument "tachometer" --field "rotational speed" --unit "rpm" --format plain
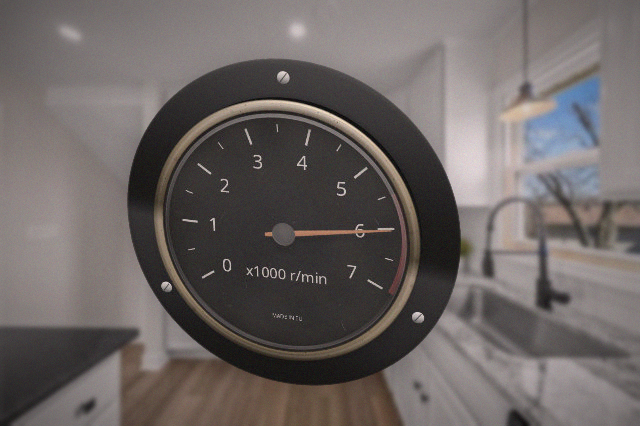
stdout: 6000 rpm
